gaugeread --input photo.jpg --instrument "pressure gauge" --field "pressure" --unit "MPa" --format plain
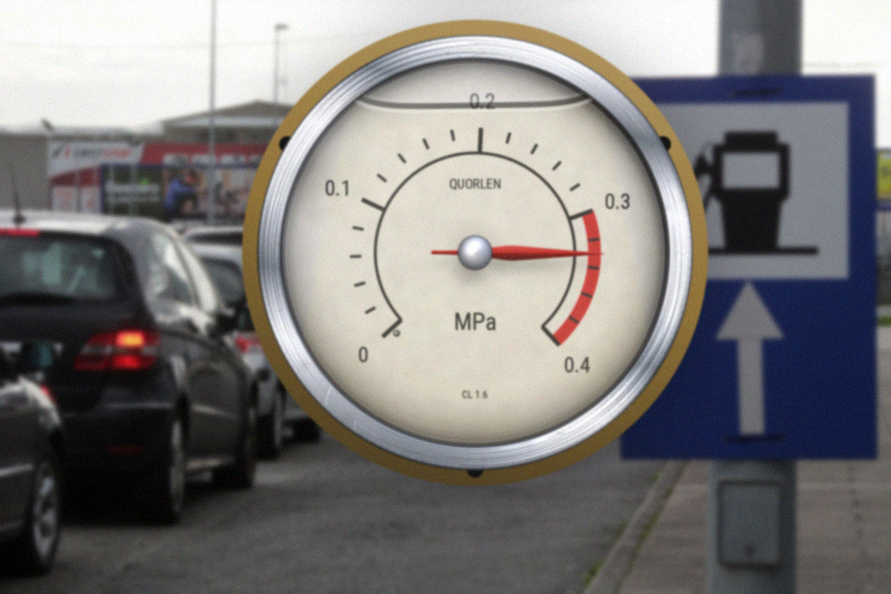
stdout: 0.33 MPa
